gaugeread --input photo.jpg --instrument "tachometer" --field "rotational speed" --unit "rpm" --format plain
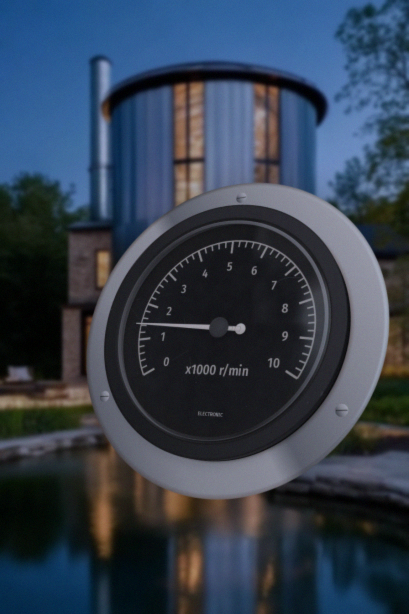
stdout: 1400 rpm
